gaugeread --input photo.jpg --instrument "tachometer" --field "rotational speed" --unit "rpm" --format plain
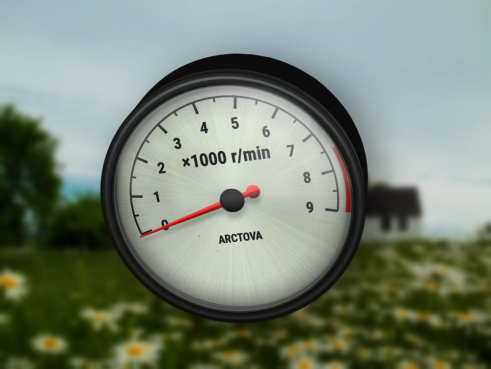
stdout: 0 rpm
